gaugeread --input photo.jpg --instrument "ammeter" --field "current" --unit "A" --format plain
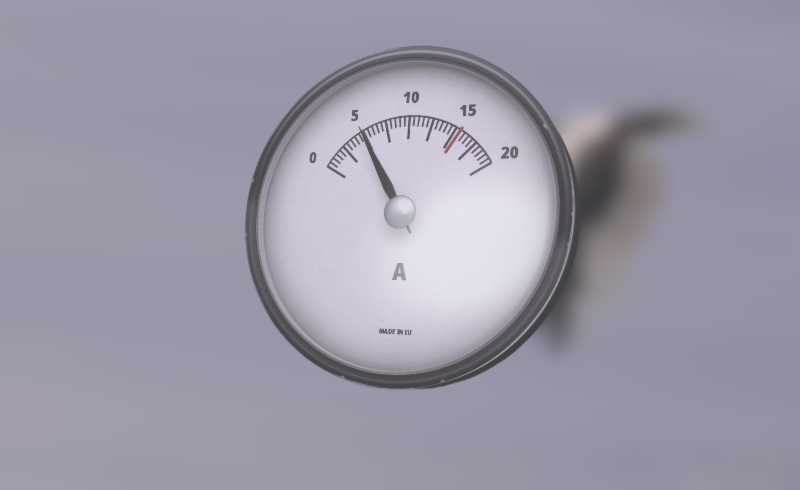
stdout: 5 A
